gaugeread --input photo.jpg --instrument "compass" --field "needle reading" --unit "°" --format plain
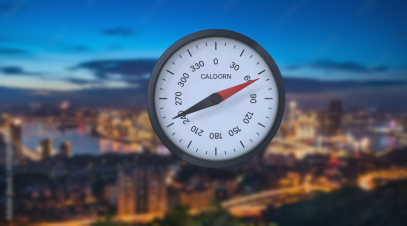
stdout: 65 °
